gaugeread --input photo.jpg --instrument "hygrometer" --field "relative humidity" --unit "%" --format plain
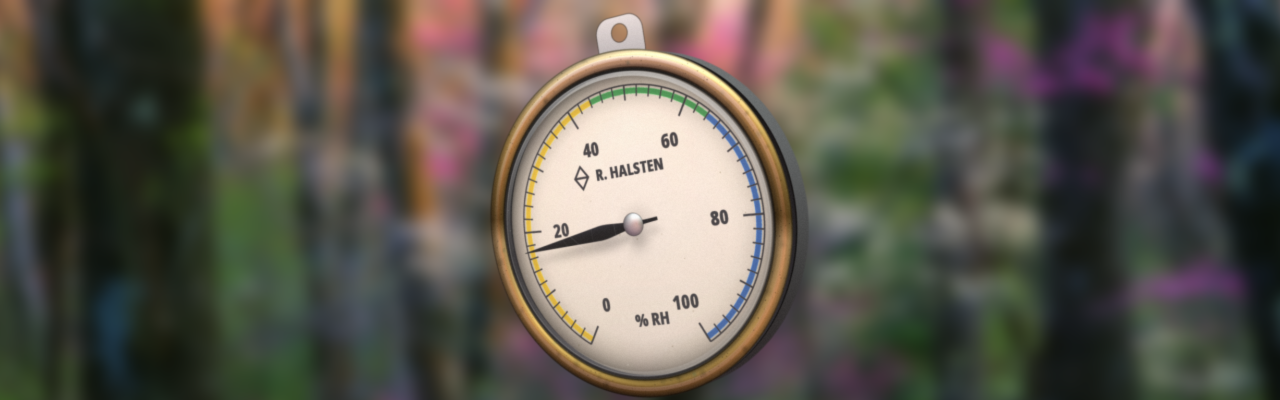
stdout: 17 %
